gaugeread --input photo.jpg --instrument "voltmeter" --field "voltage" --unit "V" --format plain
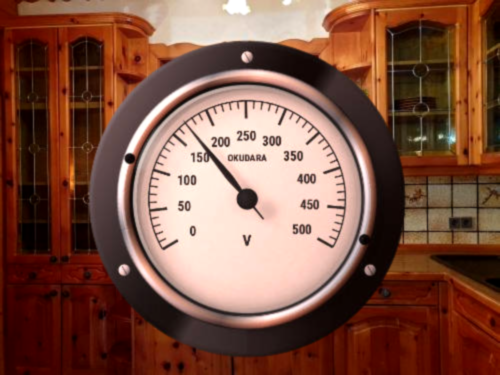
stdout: 170 V
